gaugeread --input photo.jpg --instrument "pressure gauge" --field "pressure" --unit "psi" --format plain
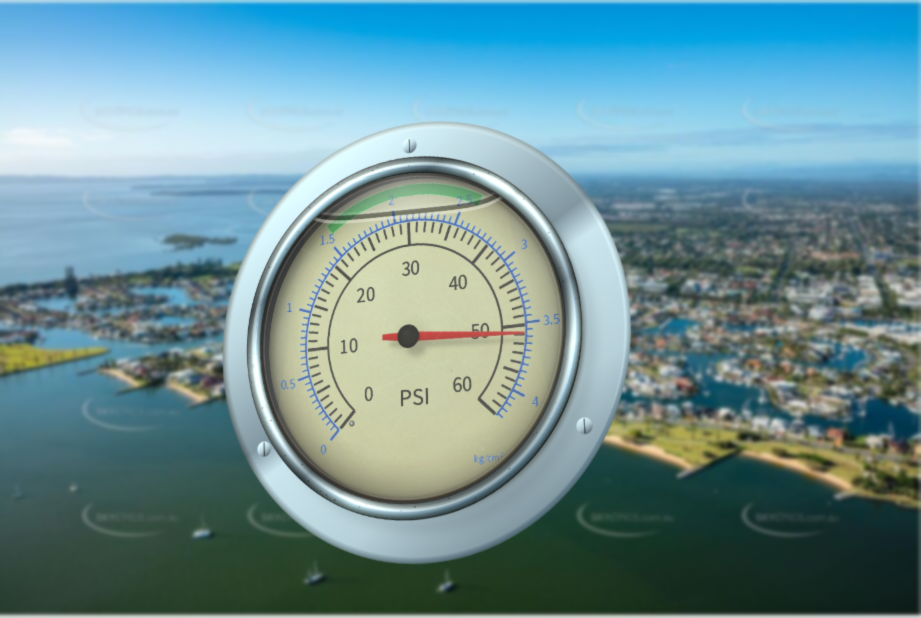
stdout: 51 psi
